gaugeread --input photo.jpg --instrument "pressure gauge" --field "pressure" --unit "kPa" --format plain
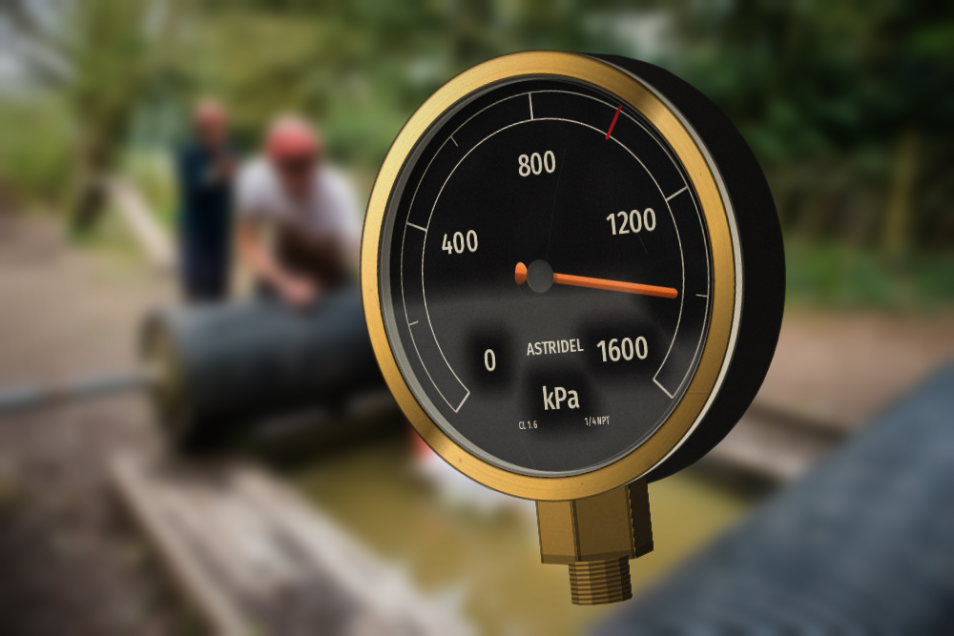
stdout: 1400 kPa
